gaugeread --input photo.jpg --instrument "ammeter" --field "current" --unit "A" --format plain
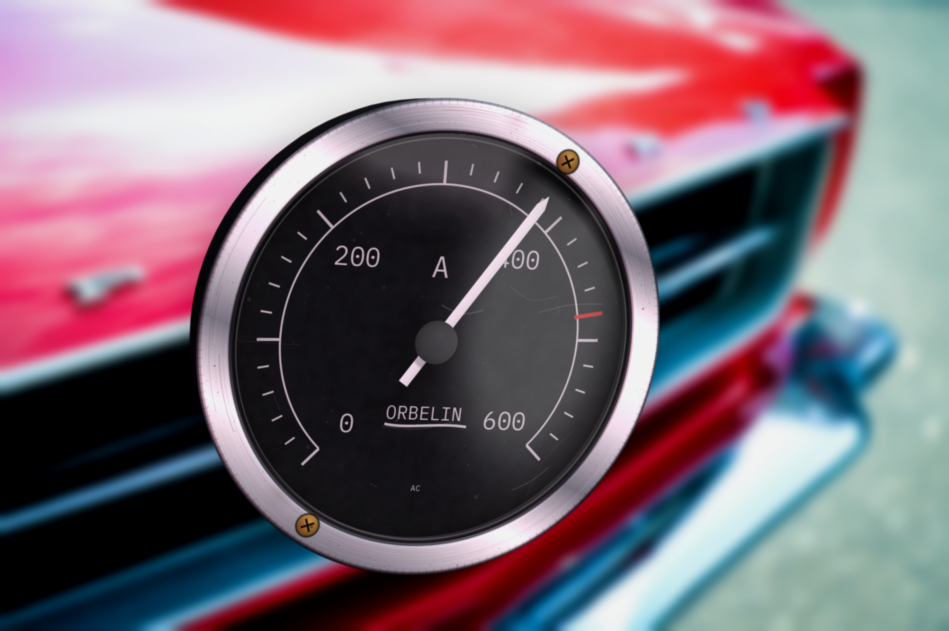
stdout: 380 A
